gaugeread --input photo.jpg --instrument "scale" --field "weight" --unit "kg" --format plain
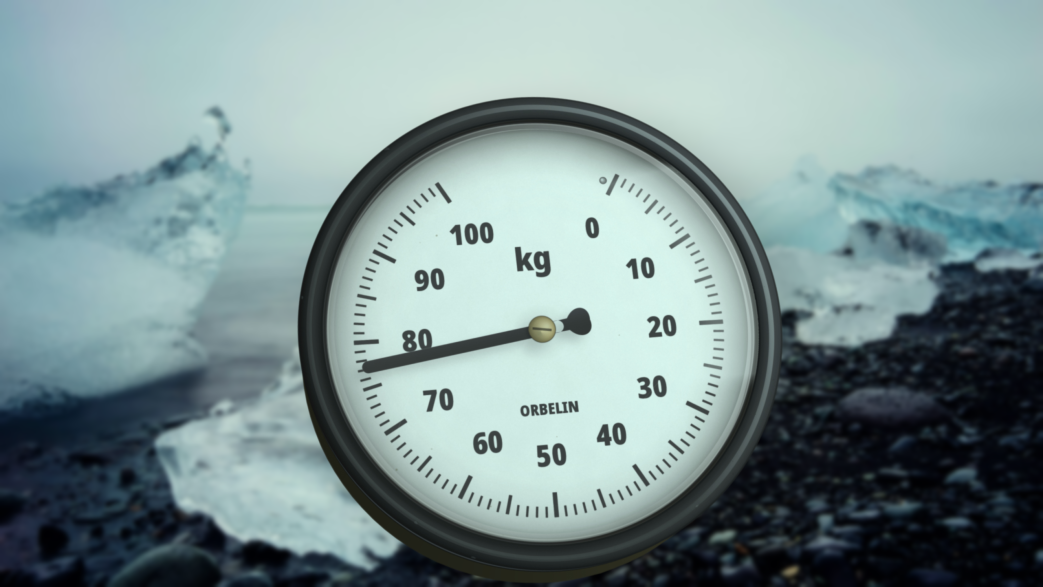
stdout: 77 kg
